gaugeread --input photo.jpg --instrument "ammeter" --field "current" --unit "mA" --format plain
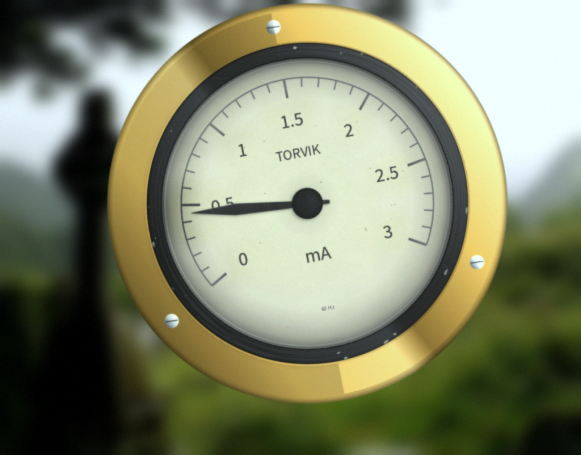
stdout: 0.45 mA
